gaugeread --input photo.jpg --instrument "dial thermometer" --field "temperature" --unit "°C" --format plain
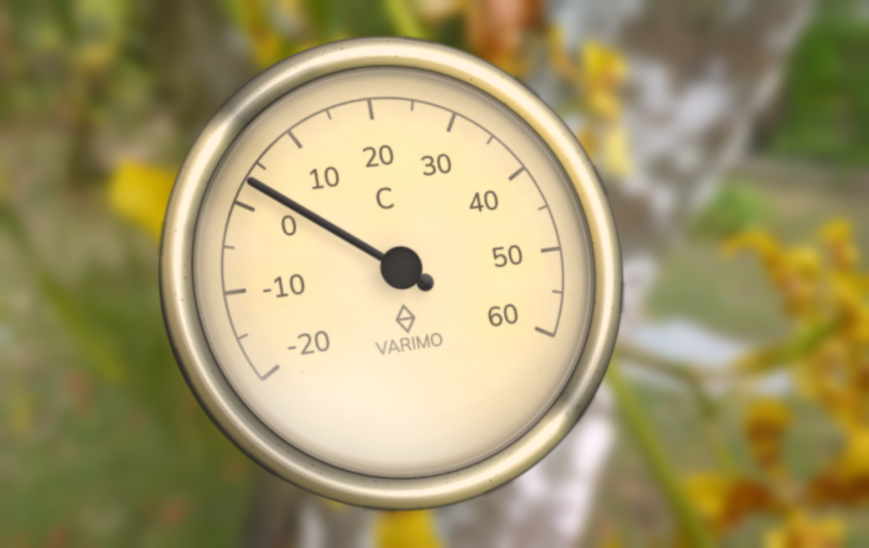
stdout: 2.5 °C
